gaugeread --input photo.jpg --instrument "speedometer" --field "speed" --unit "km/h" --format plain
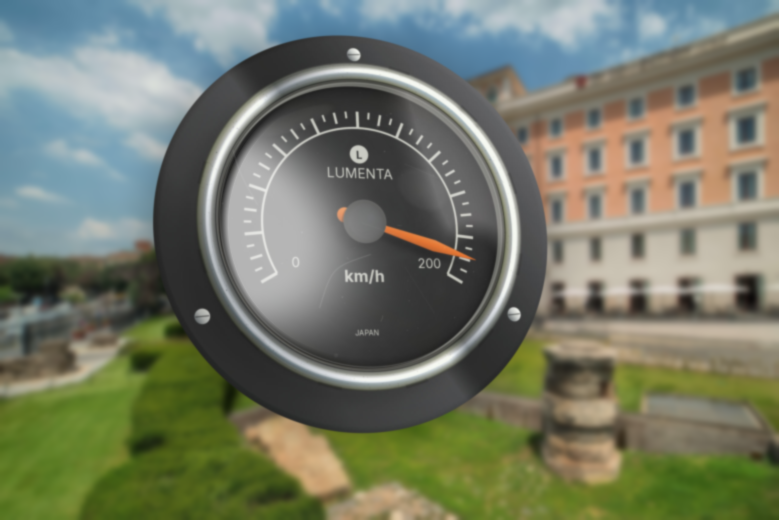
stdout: 190 km/h
